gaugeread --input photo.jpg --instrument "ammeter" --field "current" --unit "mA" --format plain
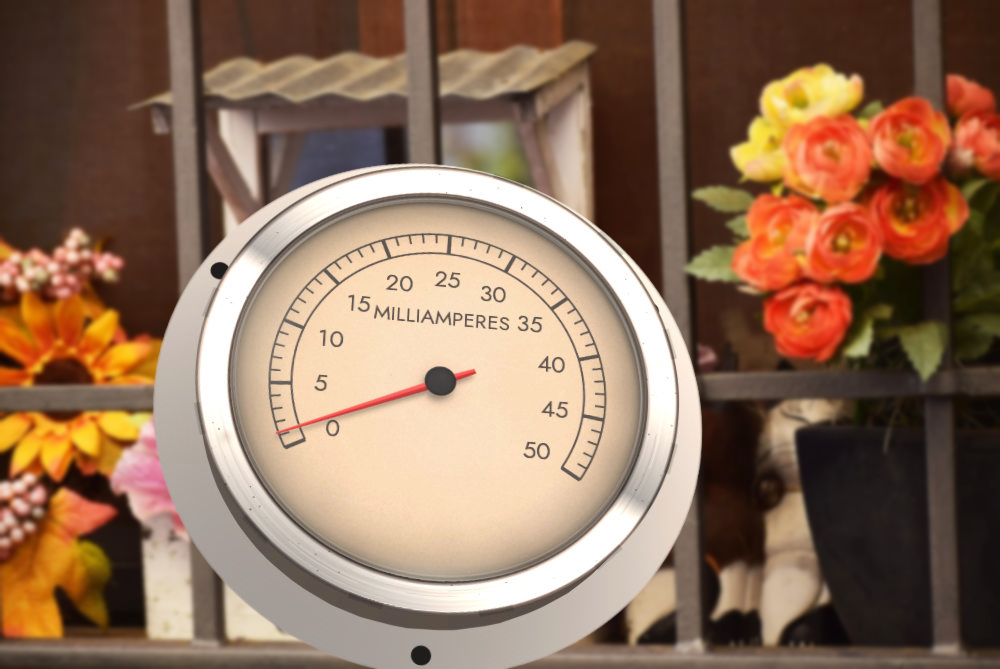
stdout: 1 mA
